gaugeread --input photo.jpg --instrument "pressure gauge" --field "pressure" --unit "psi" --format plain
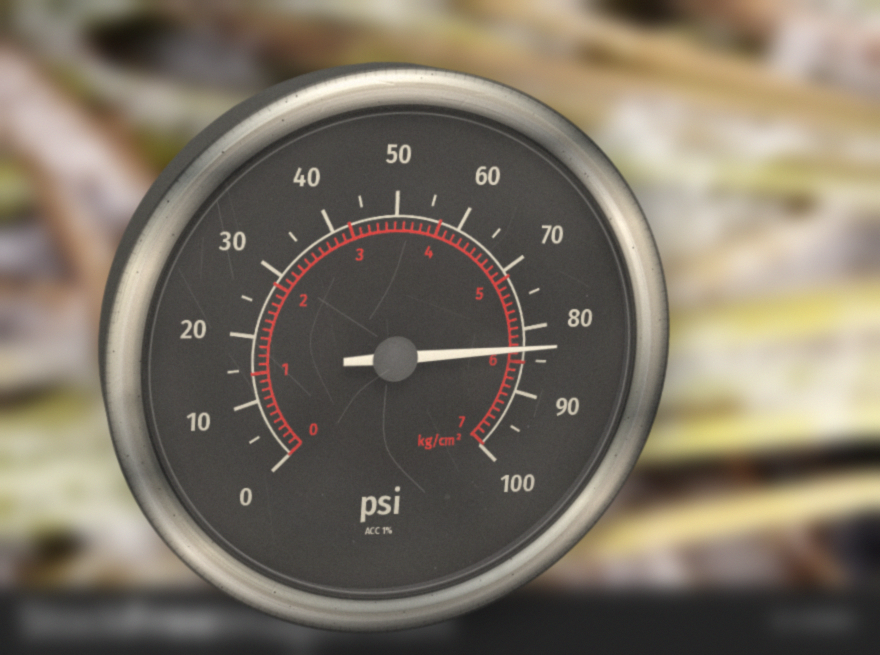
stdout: 82.5 psi
